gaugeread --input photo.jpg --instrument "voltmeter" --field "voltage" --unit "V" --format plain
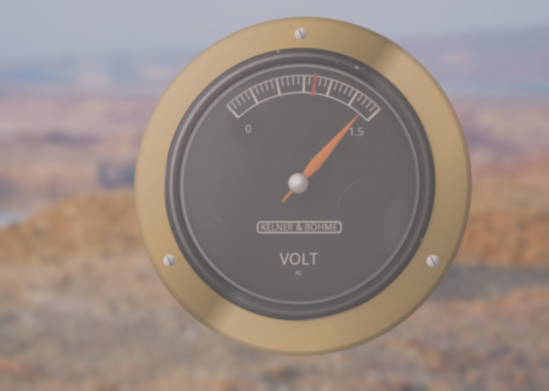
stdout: 1.4 V
